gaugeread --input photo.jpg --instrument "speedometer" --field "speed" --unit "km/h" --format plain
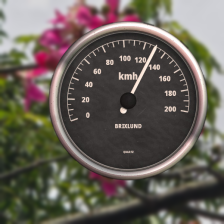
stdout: 130 km/h
